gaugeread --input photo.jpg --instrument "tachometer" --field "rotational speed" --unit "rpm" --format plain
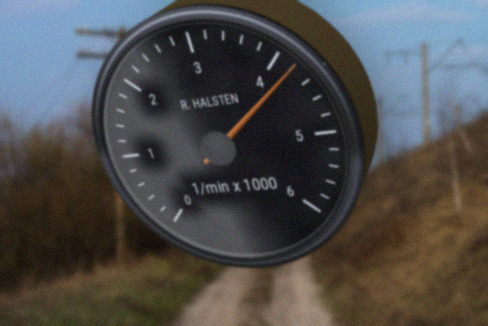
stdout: 4200 rpm
